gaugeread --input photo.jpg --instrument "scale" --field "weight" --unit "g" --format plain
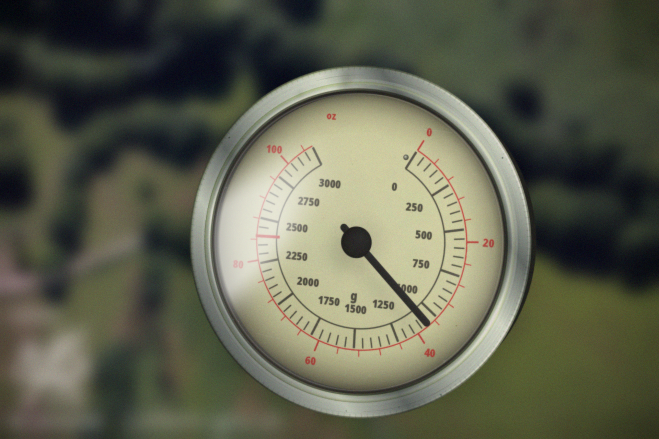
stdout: 1050 g
